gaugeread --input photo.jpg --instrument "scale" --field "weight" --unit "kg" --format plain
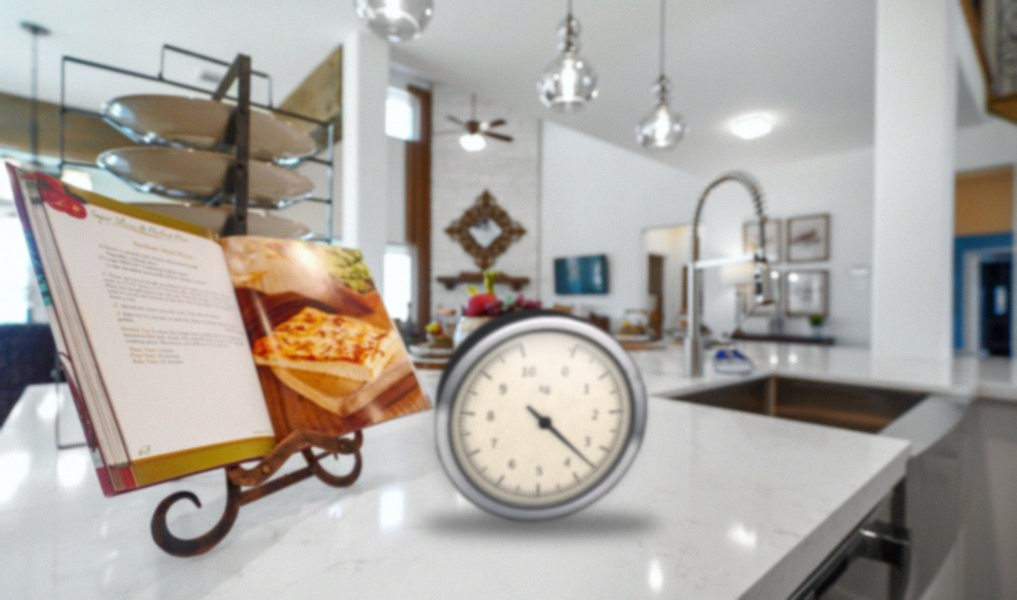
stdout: 3.5 kg
